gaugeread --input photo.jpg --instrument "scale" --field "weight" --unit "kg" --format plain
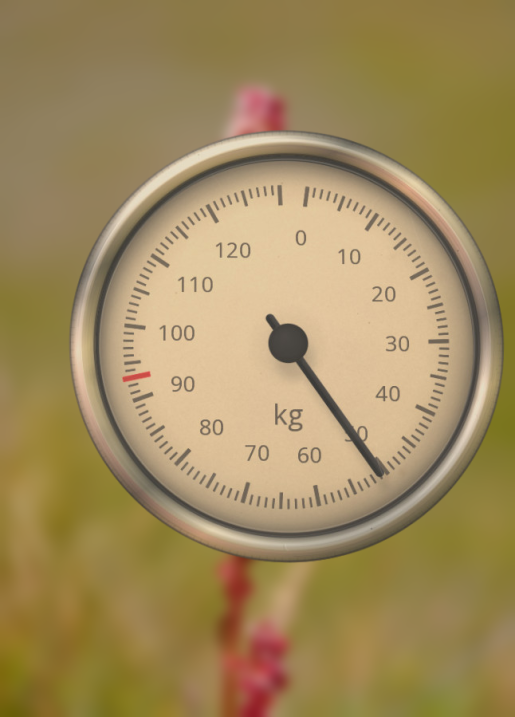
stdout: 51 kg
